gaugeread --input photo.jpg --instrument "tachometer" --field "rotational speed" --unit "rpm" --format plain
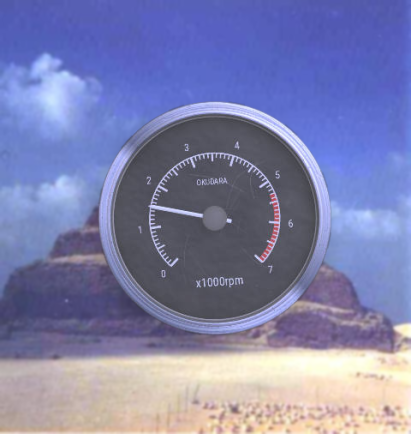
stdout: 1500 rpm
